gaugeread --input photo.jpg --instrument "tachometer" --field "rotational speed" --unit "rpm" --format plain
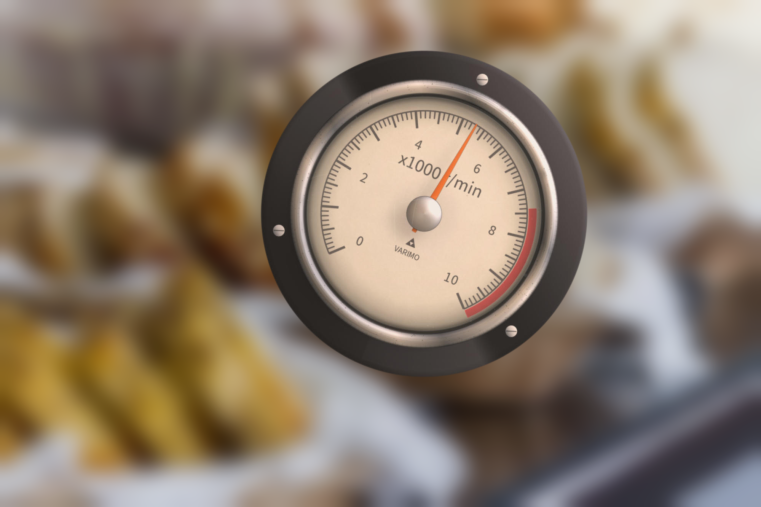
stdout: 5300 rpm
